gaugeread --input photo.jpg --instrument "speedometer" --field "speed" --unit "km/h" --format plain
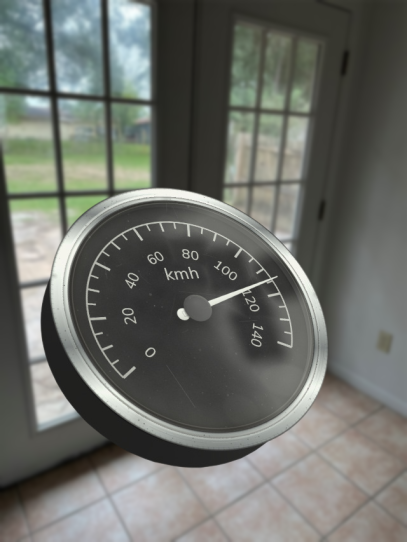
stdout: 115 km/h
